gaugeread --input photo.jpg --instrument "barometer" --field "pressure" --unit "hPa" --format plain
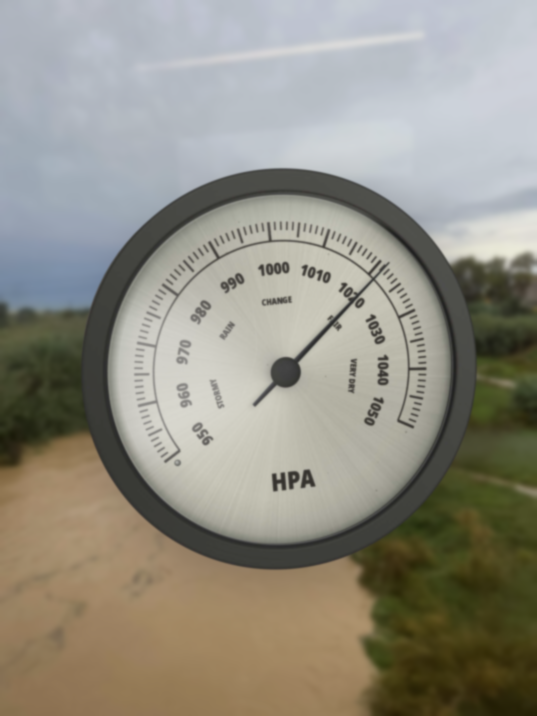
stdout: 1021 hPa
